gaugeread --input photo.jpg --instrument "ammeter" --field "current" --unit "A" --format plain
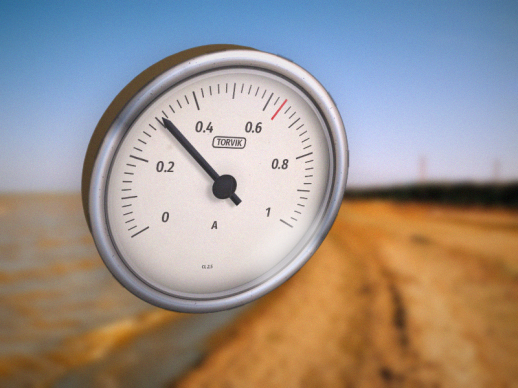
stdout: 0.31 A
